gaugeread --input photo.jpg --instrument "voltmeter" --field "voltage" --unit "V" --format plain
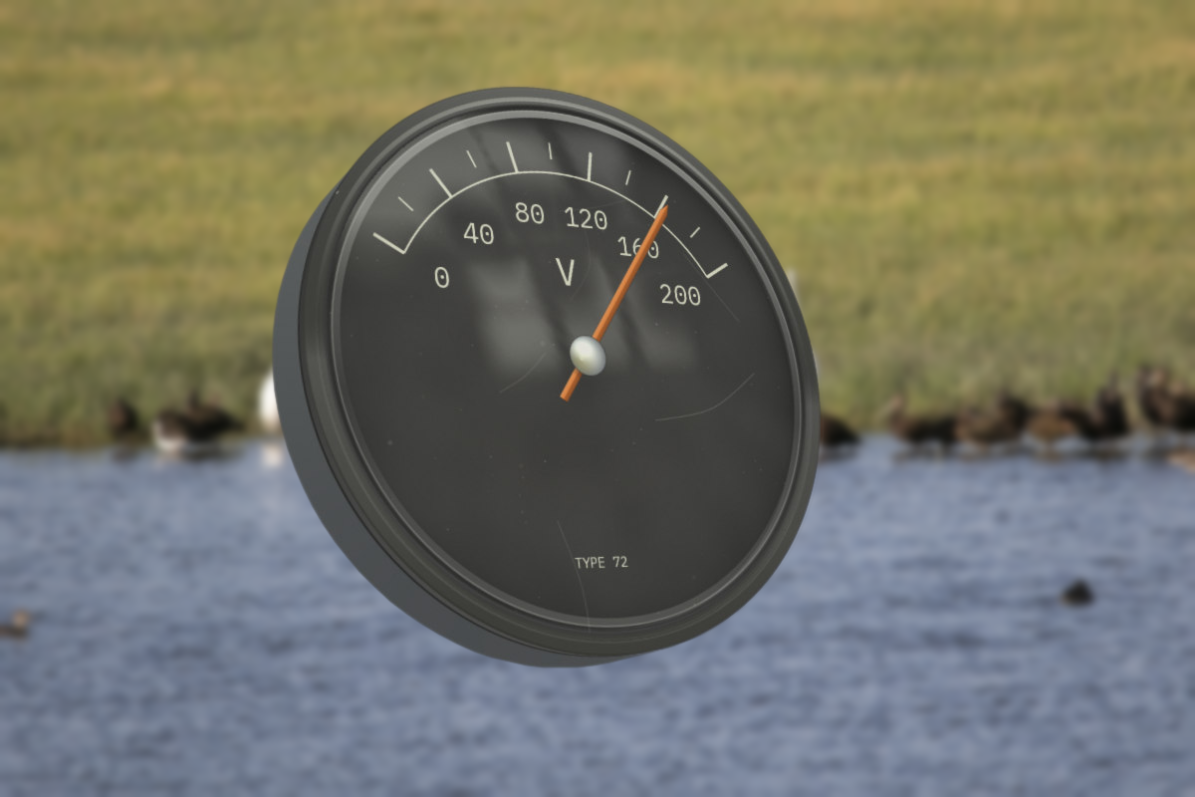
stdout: 160 V
